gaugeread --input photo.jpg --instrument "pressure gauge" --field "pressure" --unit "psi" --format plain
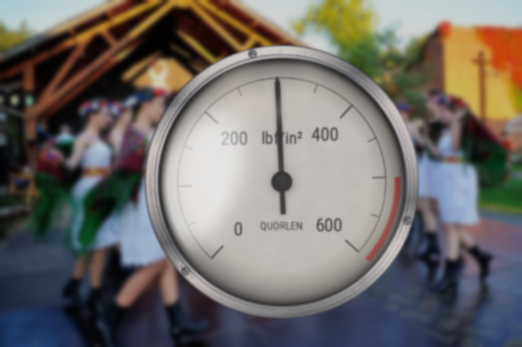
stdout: 300 psi
